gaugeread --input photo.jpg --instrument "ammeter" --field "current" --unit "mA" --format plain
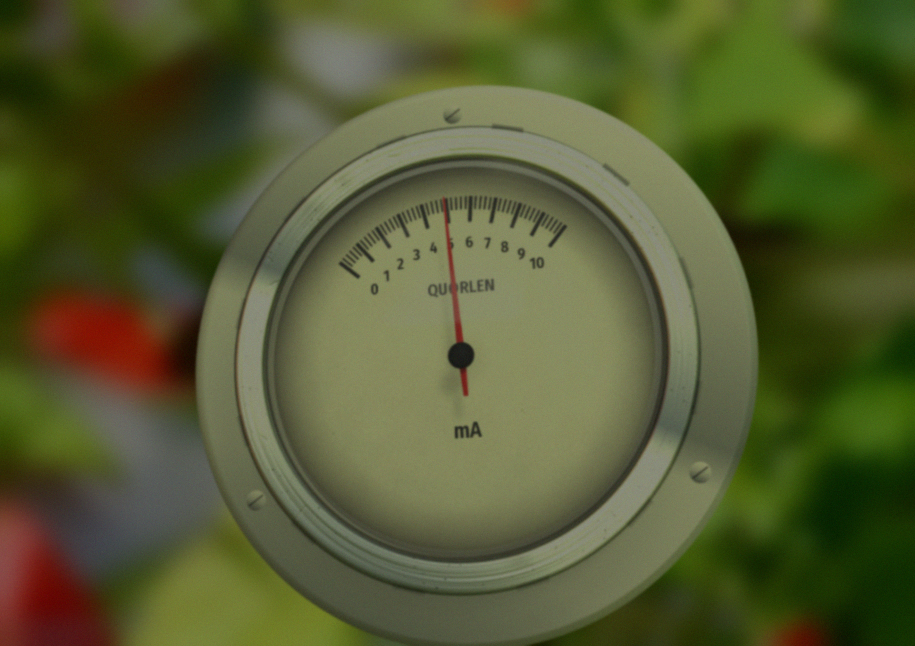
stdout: 5 mA
